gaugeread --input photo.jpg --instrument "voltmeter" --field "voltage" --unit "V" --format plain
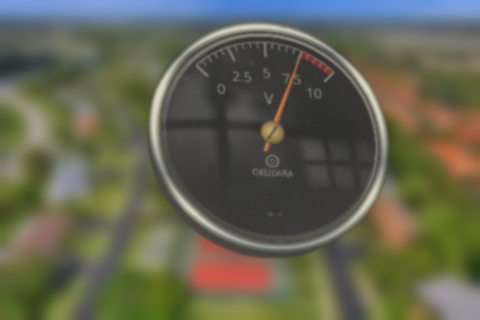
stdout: 7.5 V
